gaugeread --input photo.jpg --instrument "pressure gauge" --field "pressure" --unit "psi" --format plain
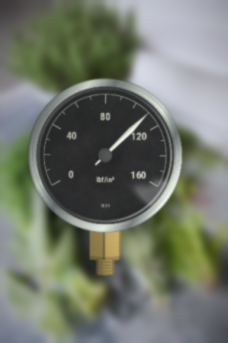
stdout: 110 psi
